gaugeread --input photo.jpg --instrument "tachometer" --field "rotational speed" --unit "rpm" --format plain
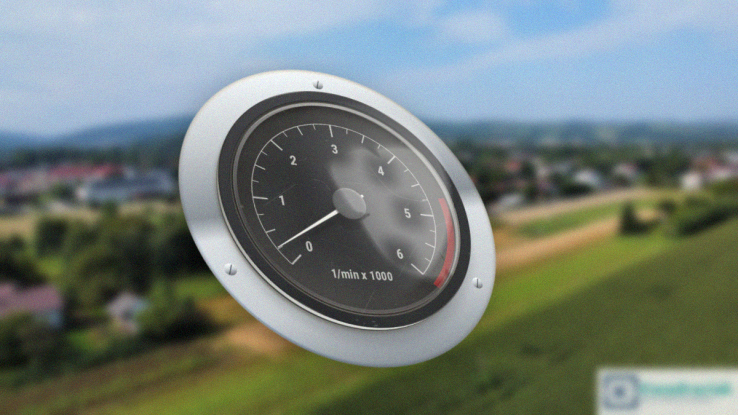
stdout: 250 rpm
